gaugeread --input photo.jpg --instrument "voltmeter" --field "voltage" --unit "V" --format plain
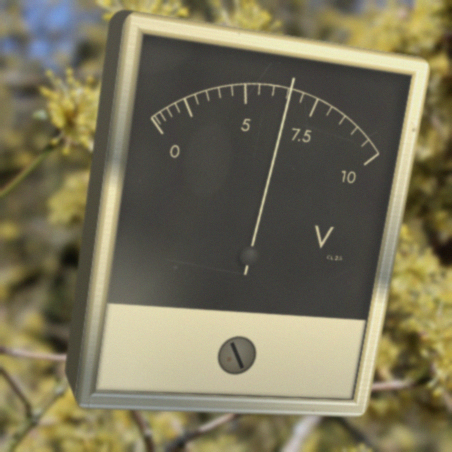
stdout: 6.5 V
